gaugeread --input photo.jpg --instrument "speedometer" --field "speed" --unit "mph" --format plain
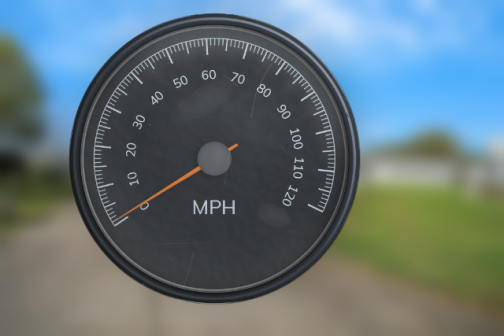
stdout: 1 mph
